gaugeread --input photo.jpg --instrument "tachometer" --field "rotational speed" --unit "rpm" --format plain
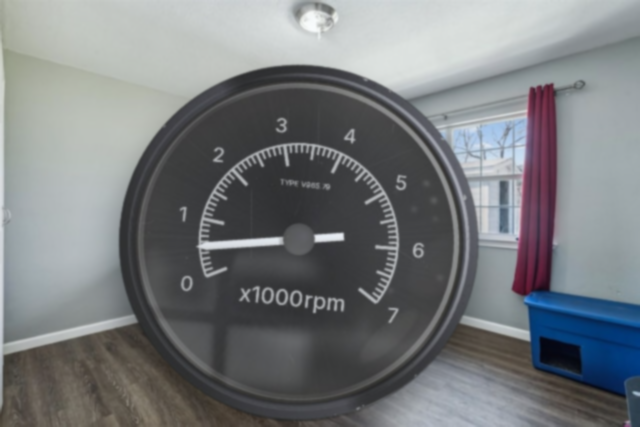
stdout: 500 rpm
